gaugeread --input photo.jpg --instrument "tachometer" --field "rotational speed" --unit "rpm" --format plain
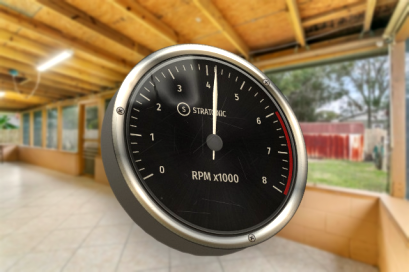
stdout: 4200 rpm
